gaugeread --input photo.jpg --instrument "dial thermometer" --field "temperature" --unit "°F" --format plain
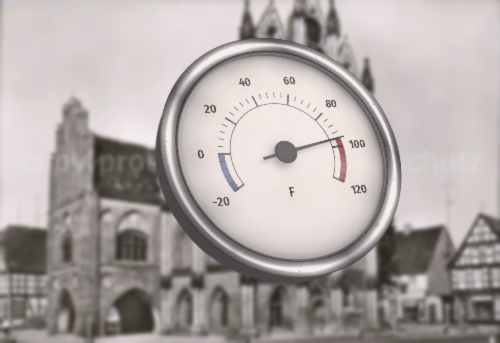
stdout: 96 °F
